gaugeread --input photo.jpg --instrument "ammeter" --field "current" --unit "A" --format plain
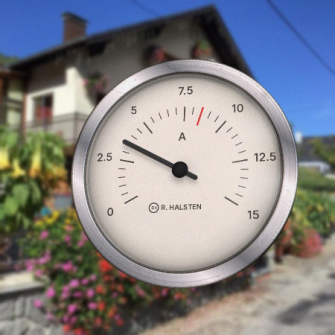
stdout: 3.5 A
